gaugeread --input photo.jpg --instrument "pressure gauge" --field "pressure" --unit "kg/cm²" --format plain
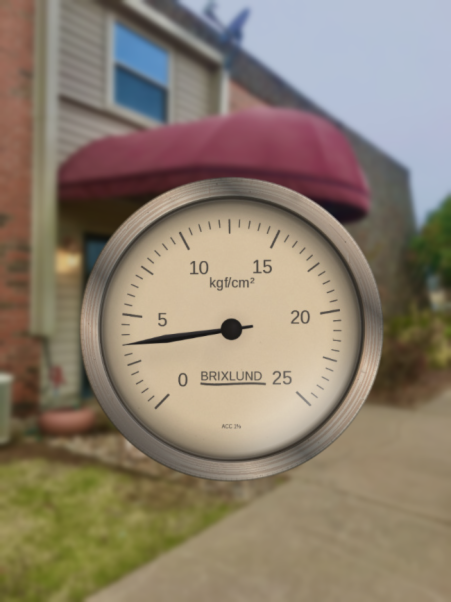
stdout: 3.5 kg/cm²
